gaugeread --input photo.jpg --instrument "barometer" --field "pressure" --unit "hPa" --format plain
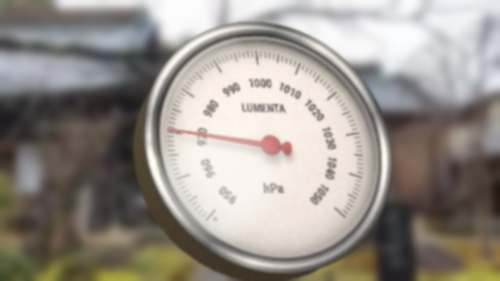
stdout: 970 hPa
